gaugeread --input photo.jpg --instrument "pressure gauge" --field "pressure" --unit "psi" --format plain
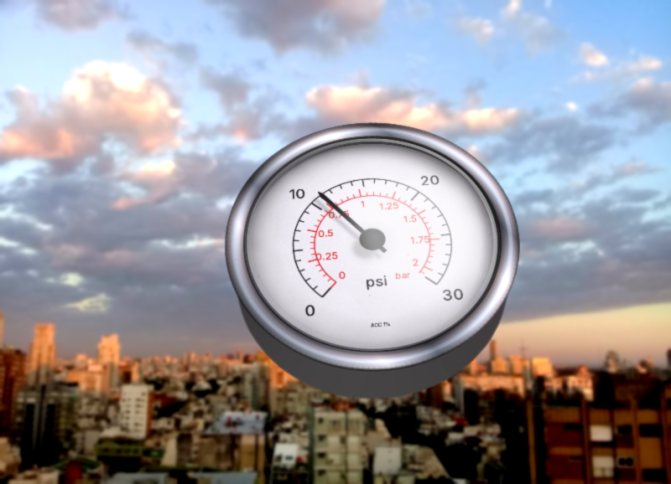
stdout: 11 psi
